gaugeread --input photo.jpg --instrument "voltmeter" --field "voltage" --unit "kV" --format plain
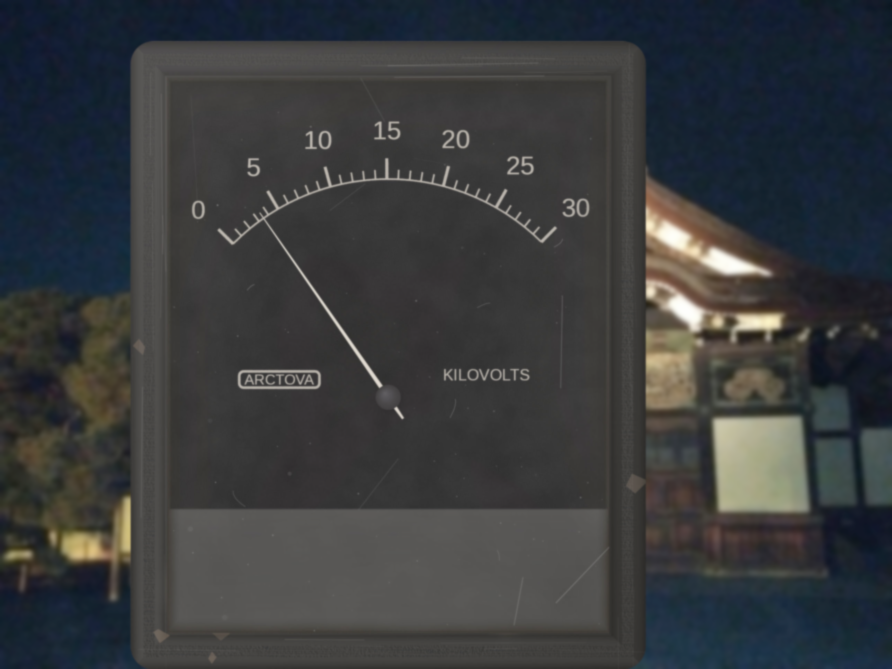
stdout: 3.5 kV
